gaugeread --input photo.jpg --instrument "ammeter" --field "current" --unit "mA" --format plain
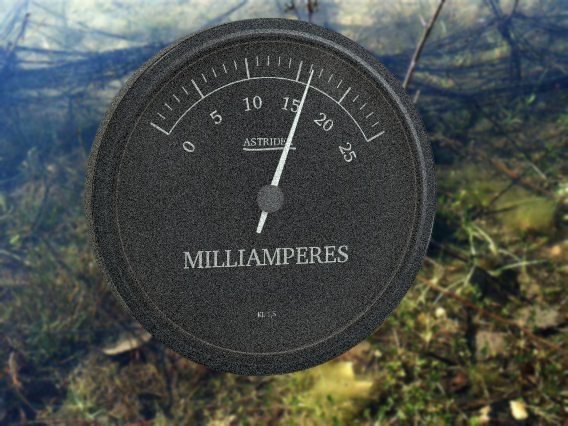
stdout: 16 mA
